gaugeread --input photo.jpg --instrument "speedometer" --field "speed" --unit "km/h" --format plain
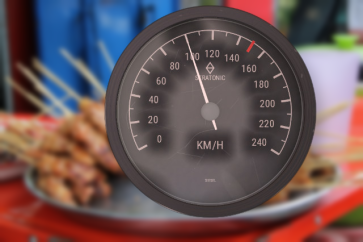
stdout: 100 km/h
